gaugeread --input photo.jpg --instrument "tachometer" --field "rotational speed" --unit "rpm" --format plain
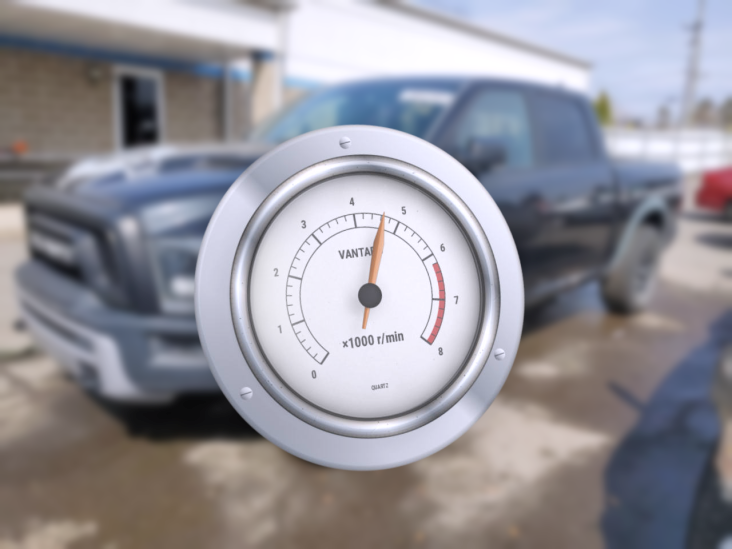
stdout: 4600 rpm
